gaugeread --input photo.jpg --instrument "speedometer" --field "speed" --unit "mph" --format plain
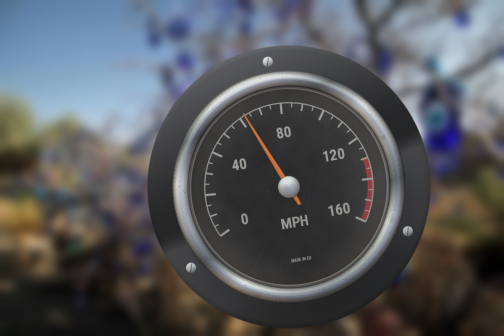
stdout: 62.5 mph
